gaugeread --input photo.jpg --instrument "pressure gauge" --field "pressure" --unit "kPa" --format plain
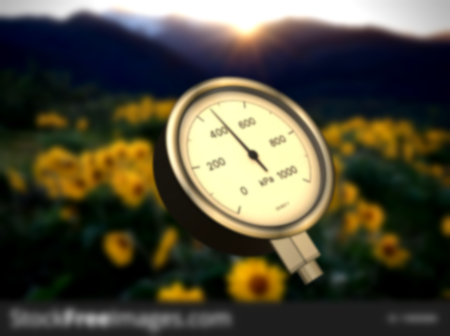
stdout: 450 kPa
